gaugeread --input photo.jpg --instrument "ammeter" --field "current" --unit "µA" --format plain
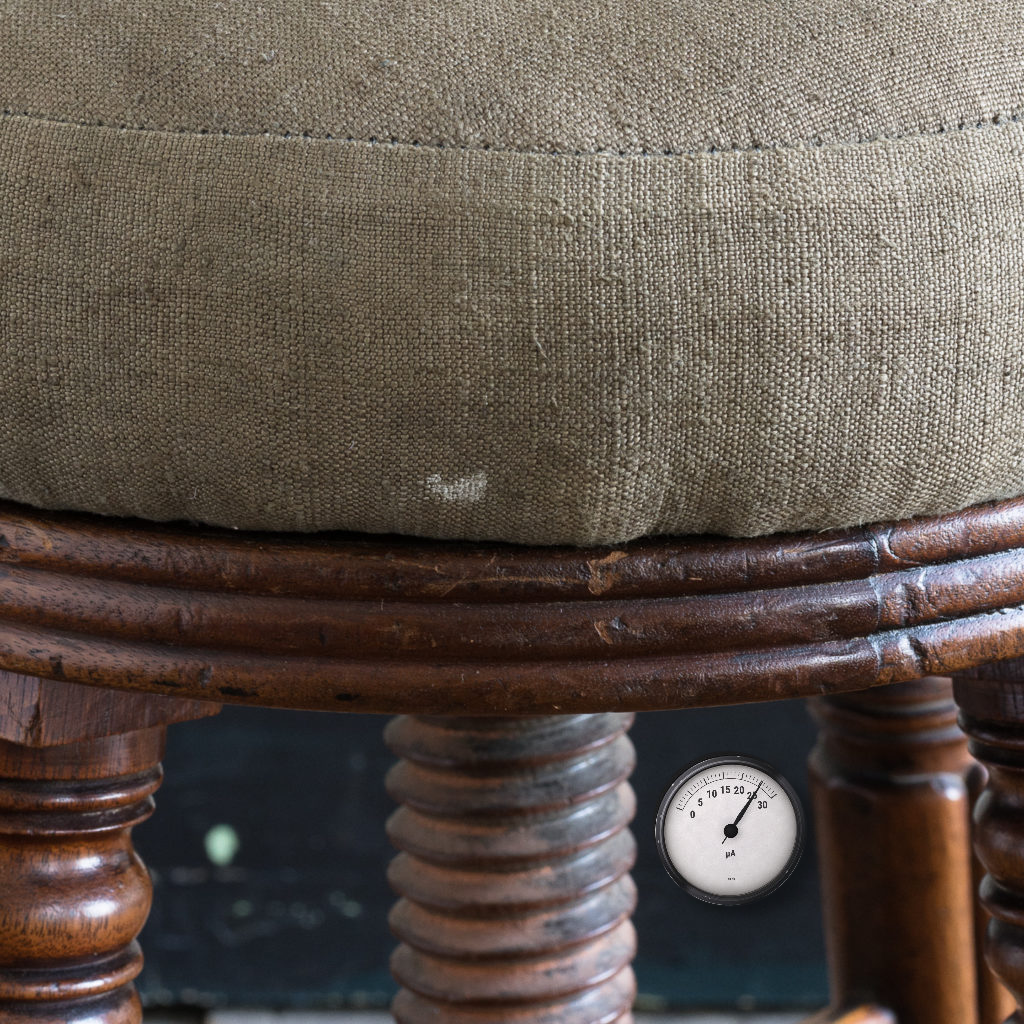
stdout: 25 µA
